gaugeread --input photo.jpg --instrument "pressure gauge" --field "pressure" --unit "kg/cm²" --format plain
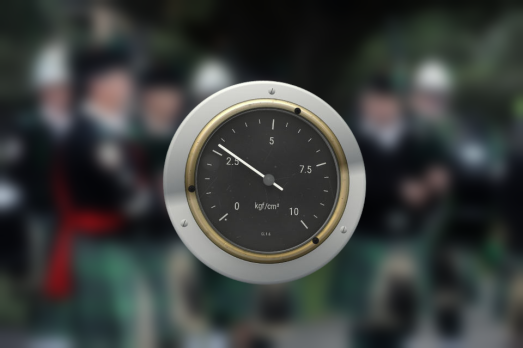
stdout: 2.75 kg/cm²
